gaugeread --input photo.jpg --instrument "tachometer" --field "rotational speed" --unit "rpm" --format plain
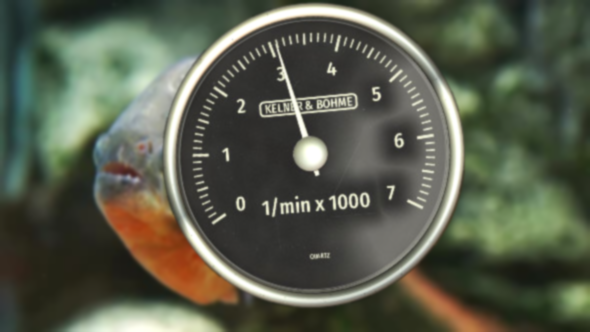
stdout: 3100 rpm
